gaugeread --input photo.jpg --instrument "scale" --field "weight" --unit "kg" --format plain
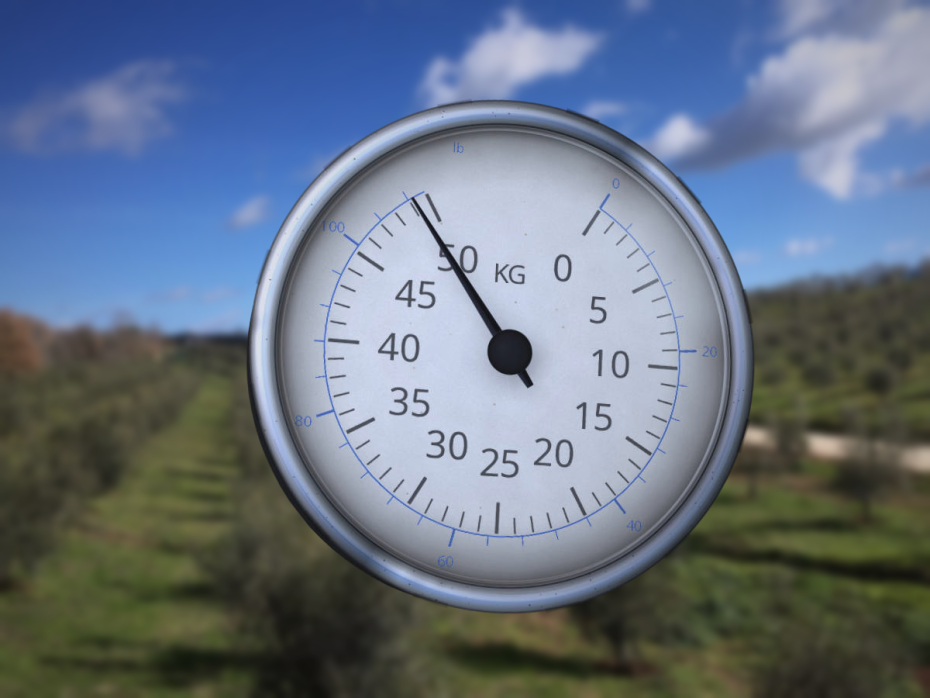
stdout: 49 kg
